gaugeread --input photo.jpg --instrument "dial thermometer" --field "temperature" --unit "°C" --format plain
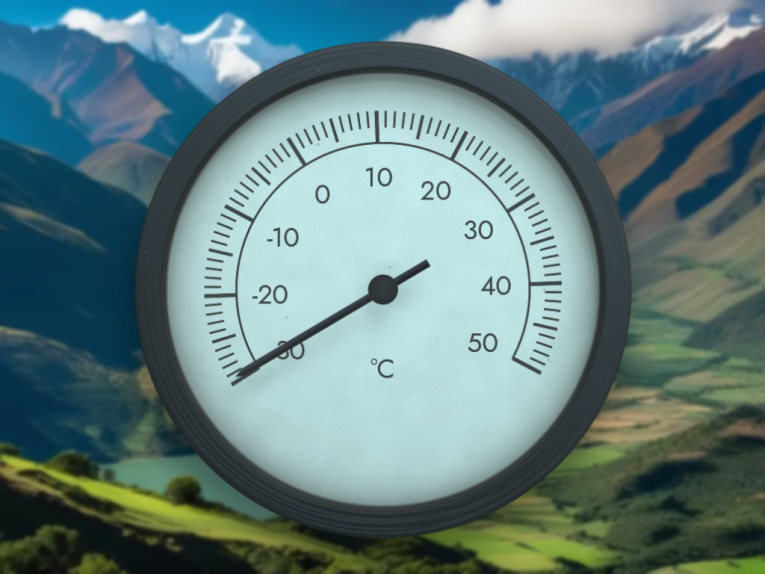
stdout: -29.5 °C
